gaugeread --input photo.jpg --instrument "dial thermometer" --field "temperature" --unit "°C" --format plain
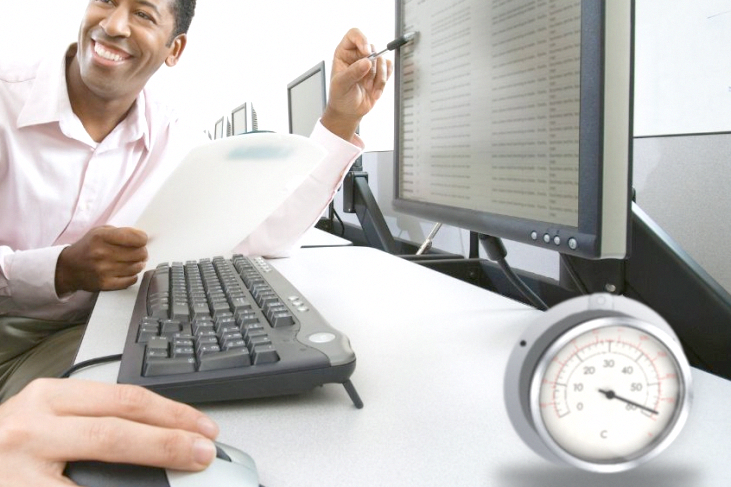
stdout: 58 °C
